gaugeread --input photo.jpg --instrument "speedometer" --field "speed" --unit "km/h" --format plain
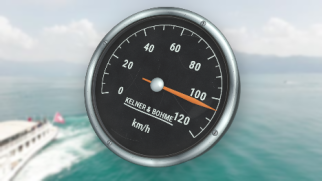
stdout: 105 km/h
